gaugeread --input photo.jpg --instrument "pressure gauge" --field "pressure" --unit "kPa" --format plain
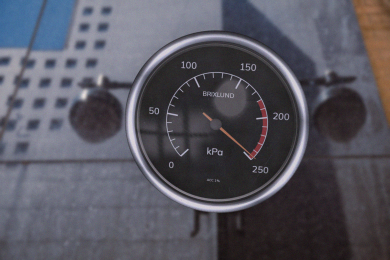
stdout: 245 kPa
